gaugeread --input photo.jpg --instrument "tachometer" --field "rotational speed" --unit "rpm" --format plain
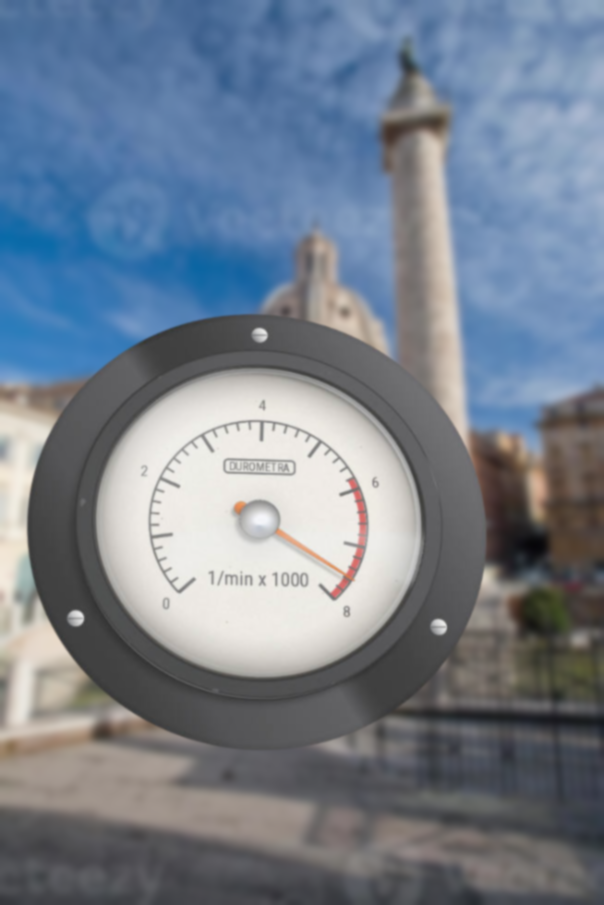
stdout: 7600 rpm
